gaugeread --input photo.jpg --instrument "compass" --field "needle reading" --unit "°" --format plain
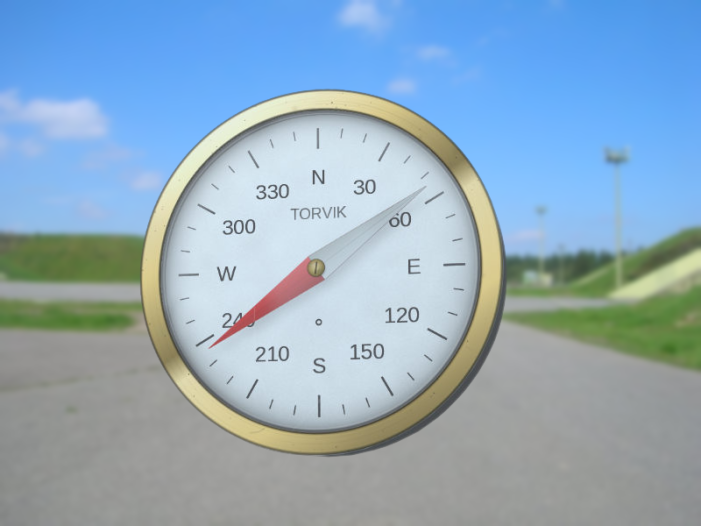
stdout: 235 °
